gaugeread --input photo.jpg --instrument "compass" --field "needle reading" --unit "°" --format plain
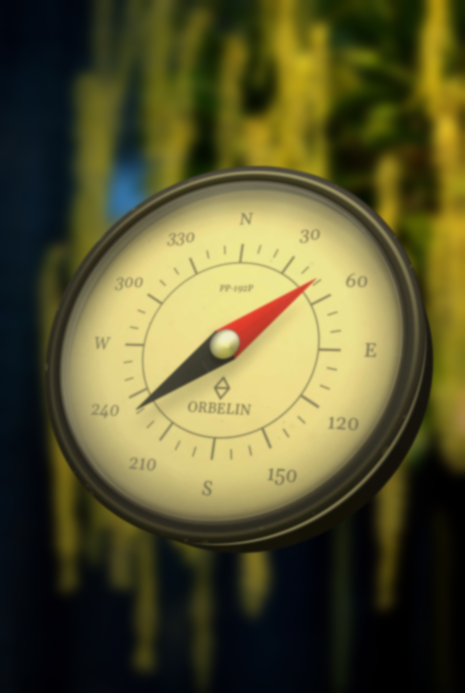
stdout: 50 °
